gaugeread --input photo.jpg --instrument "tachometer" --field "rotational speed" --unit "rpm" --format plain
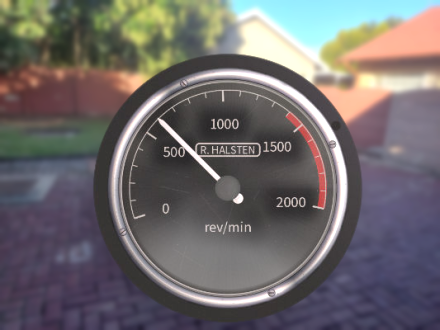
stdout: 600 rpm
